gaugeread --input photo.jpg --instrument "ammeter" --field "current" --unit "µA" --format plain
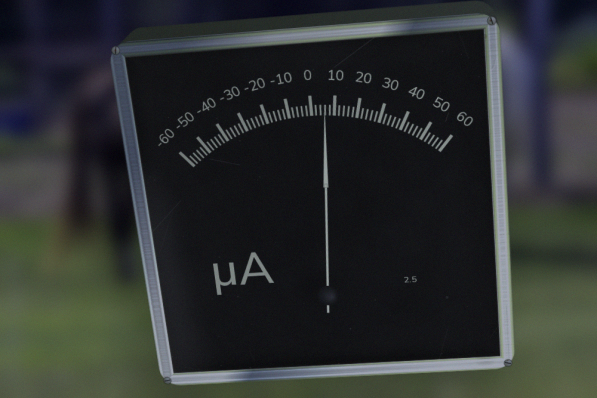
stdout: 6 µA
